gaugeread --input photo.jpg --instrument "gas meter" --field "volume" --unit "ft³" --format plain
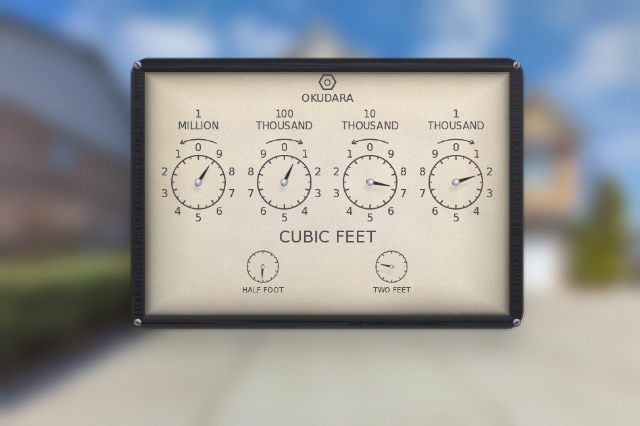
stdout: 907200 ft³
